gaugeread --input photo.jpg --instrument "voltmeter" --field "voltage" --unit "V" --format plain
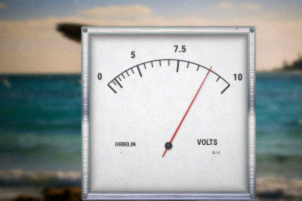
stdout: 9 V
